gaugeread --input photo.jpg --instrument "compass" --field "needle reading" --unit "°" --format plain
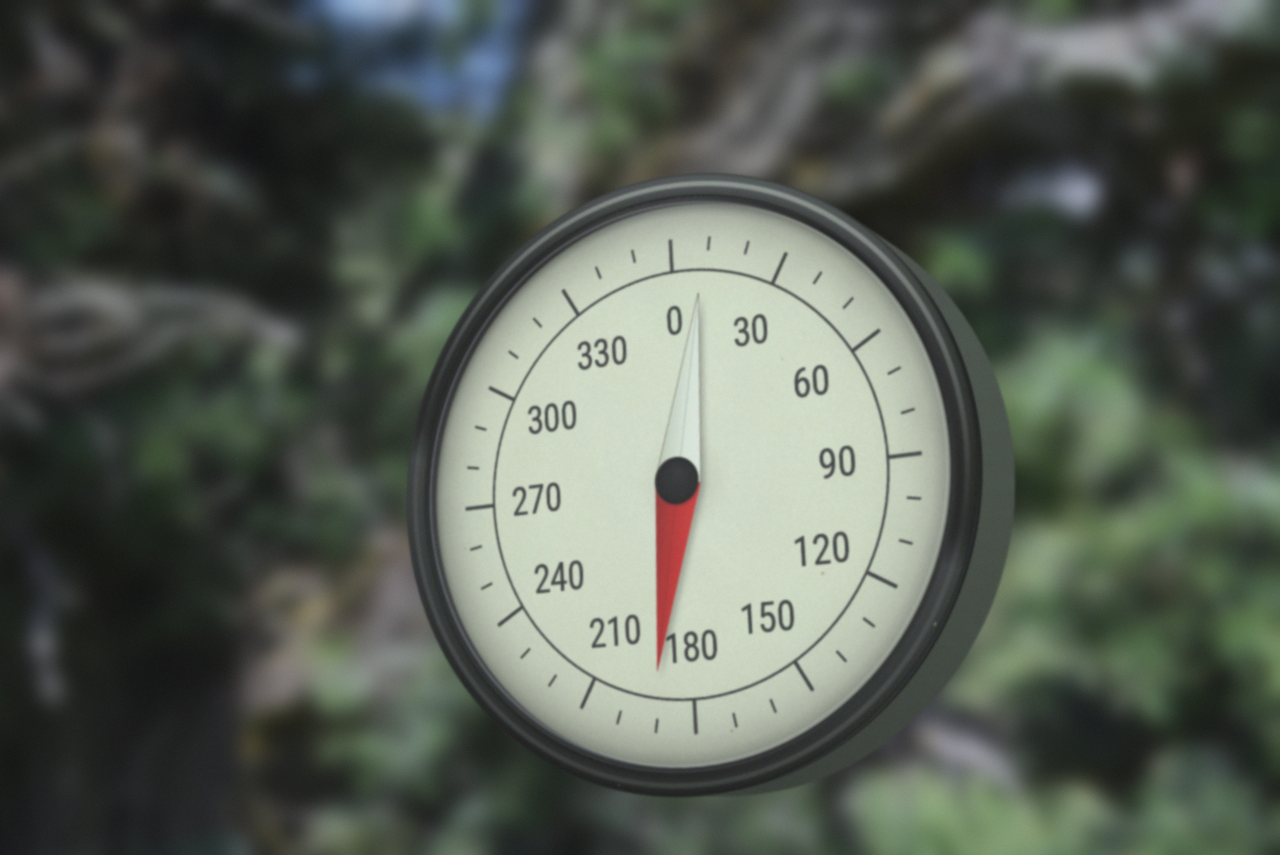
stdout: 190 °
